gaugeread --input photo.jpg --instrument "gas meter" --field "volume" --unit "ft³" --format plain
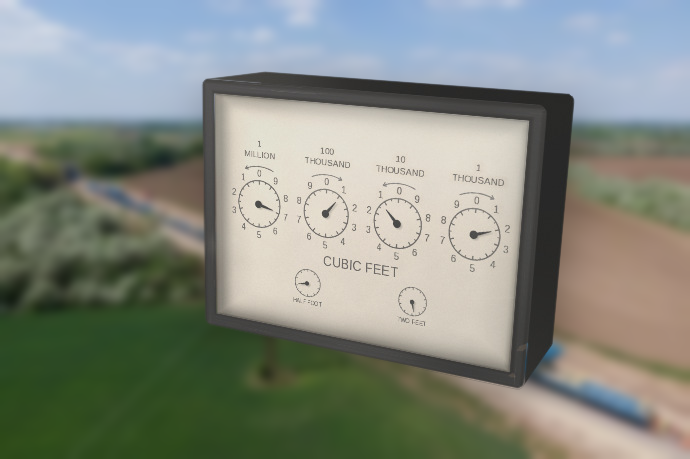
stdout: 711200 ft³
